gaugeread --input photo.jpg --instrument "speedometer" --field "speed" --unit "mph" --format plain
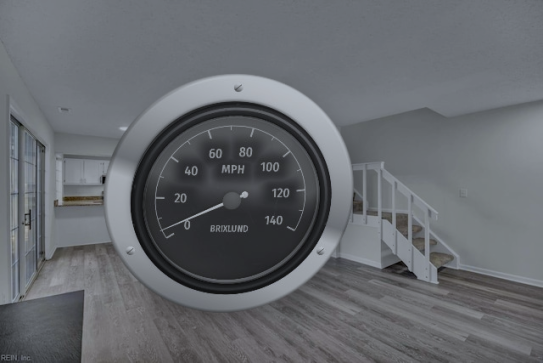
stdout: 5 mph
